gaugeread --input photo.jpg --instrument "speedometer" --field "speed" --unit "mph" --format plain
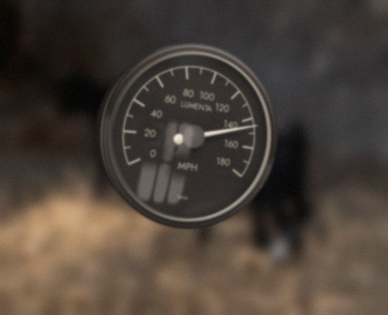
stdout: 145 mph
